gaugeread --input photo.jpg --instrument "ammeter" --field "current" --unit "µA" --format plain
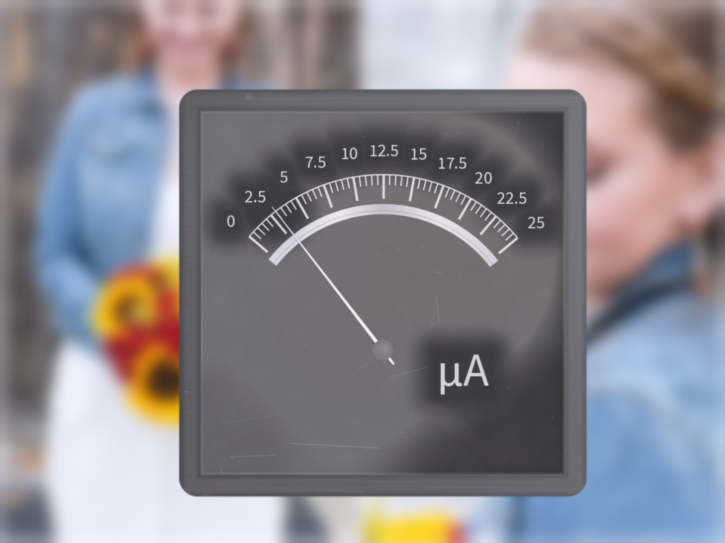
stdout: 3 µA
